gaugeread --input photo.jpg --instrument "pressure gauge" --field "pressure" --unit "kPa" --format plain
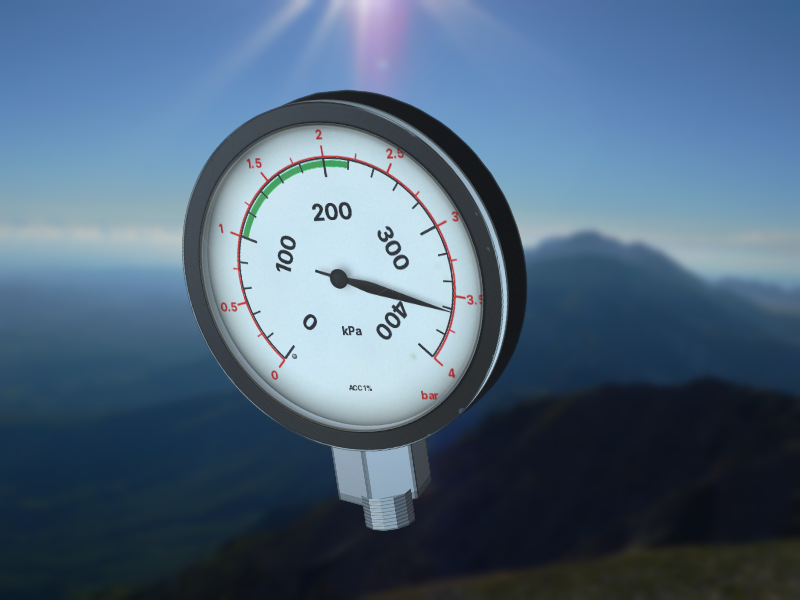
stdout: 360 kPa
